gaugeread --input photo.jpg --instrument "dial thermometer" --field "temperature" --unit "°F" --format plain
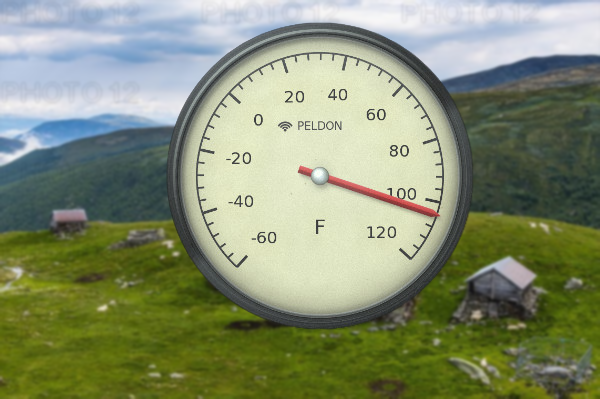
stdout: 104 °F
